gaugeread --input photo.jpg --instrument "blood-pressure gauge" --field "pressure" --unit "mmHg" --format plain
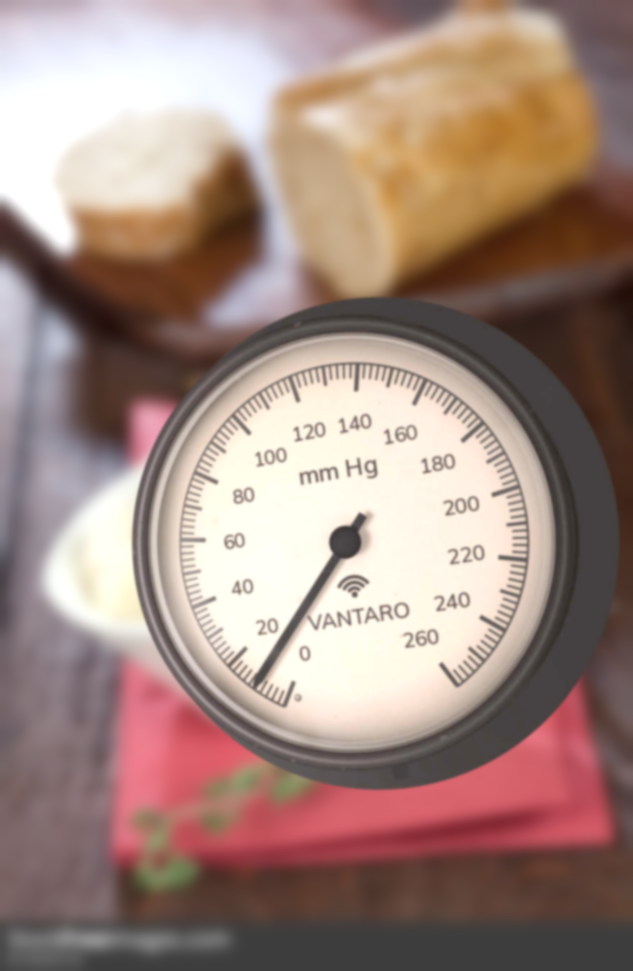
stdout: 10 mmHg
